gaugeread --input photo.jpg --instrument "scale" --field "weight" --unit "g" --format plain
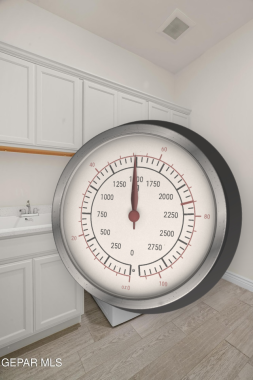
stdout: 1500 g
